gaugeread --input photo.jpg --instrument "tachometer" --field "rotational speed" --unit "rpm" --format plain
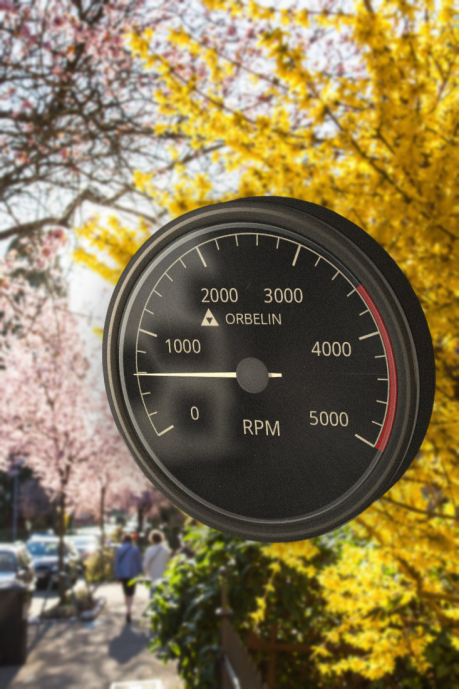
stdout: 600 rpm
